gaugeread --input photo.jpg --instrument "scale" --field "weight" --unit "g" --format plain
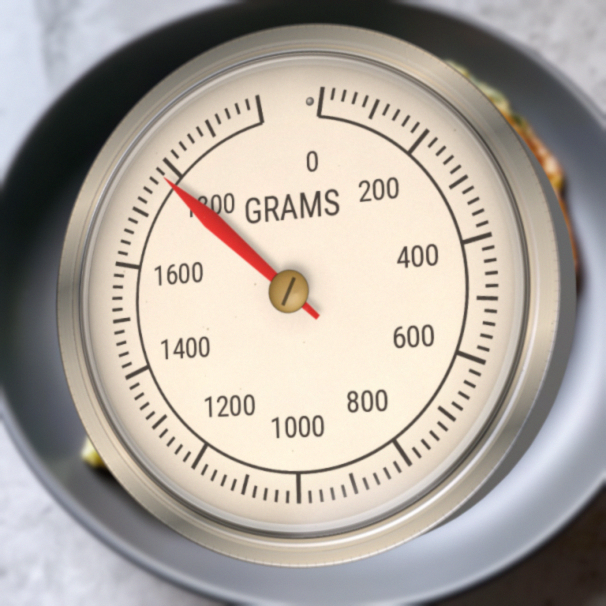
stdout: 1780 g
